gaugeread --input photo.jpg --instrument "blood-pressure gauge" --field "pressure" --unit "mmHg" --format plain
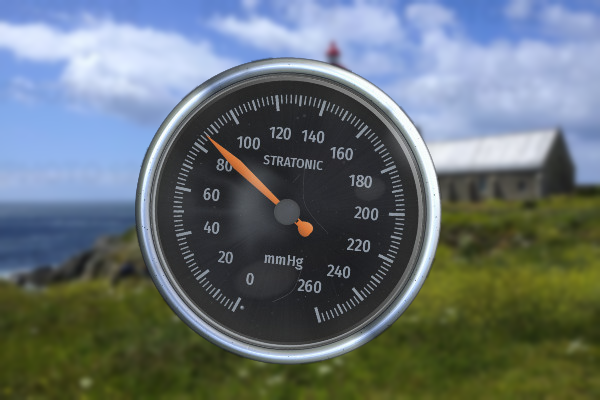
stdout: 86 mmHg
